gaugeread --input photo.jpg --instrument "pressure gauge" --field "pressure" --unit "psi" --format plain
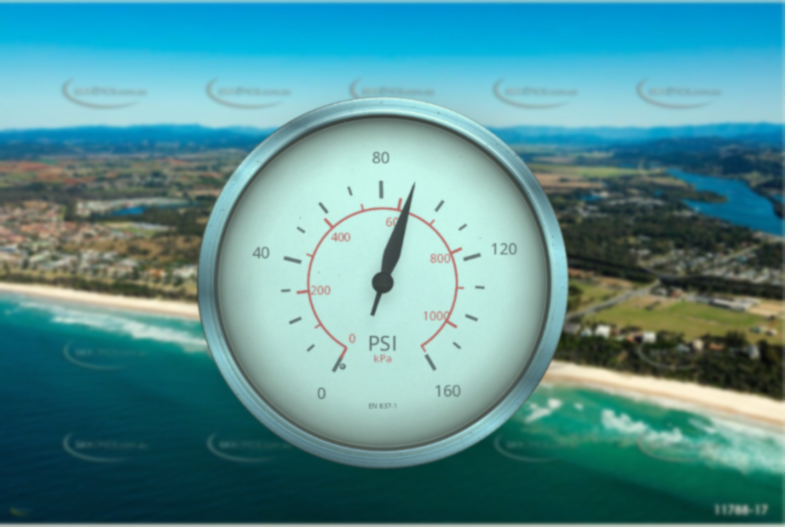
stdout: 90 psi
